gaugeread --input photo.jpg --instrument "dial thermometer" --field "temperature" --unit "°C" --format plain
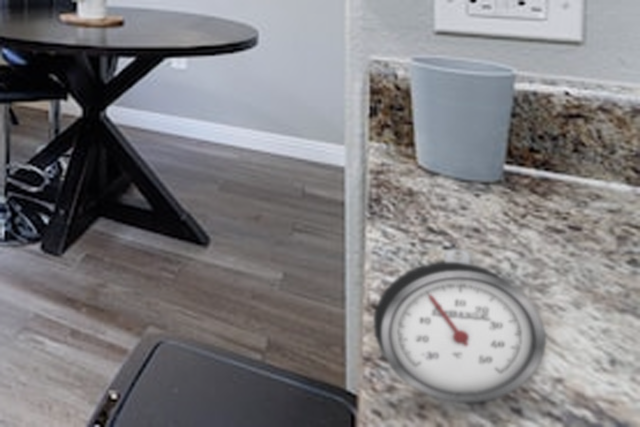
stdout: 0 °C
